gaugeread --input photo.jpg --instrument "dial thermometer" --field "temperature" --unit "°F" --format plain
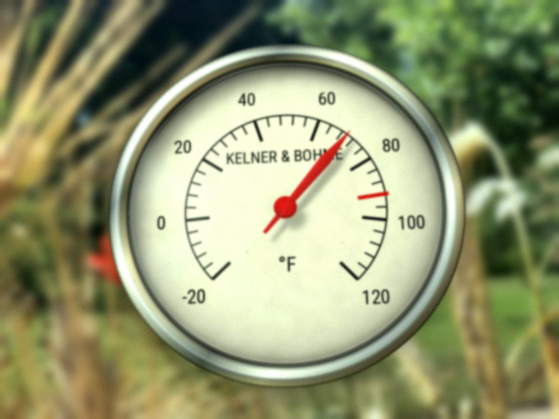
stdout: 70 °F
